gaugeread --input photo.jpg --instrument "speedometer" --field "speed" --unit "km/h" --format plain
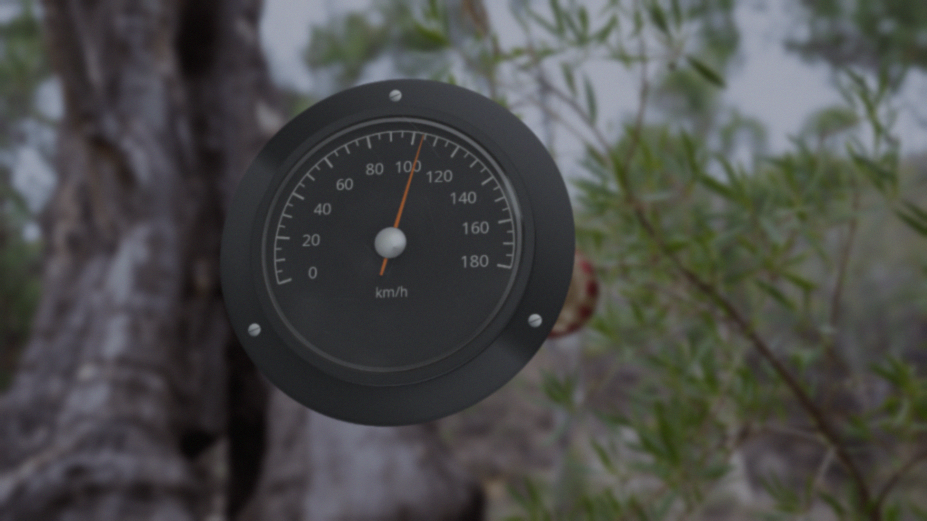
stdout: 105 km/h
